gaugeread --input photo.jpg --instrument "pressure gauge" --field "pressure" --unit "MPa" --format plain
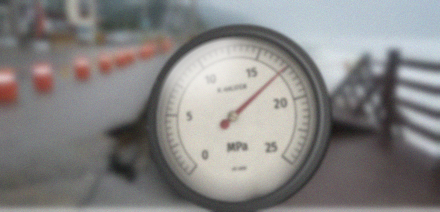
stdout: 17.5 MPa
